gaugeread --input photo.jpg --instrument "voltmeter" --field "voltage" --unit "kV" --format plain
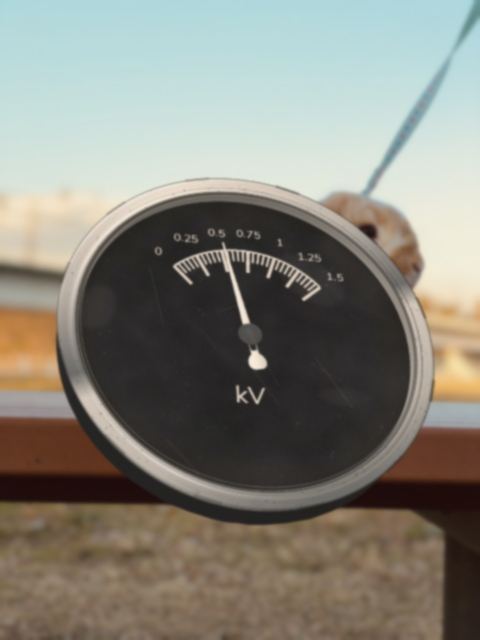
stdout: 0.5 kV
